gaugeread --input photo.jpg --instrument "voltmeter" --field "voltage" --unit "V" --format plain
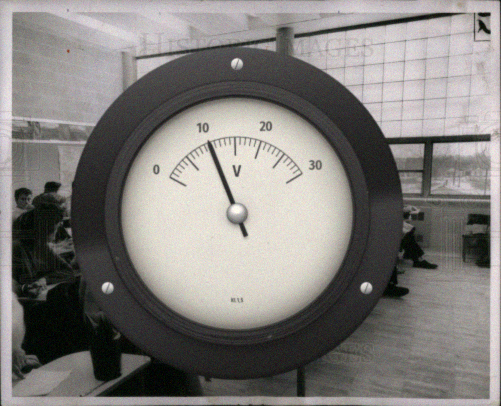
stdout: 10 V
